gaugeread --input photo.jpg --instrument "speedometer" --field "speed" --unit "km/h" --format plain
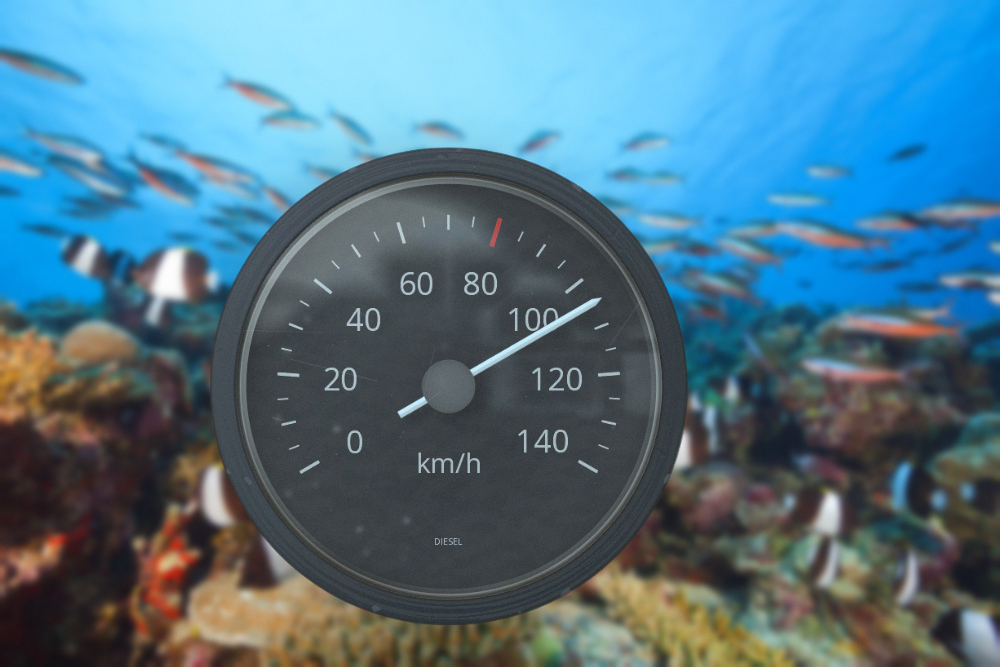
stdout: 105 km/h
